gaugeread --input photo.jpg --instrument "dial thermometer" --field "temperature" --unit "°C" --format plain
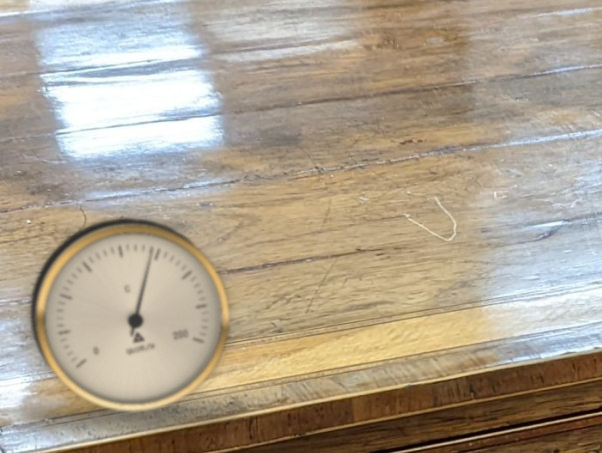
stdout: 120 °C
